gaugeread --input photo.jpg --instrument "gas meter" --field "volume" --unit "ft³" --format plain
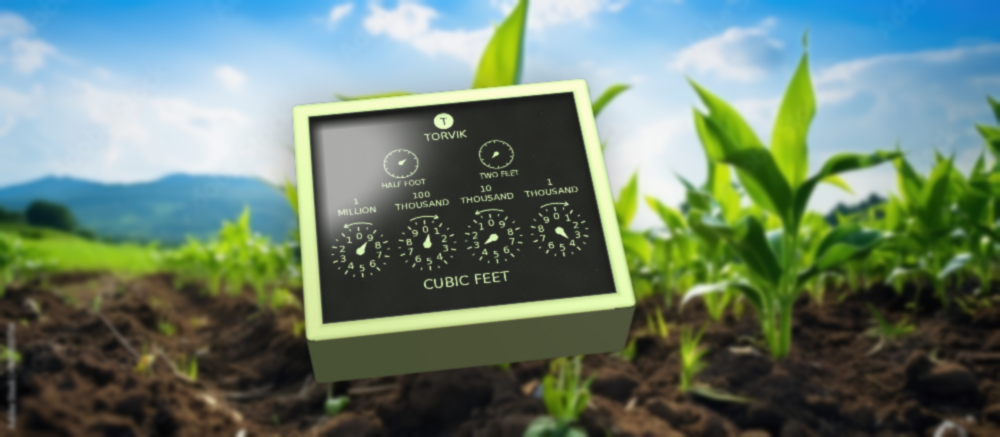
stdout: 903400 ft³
